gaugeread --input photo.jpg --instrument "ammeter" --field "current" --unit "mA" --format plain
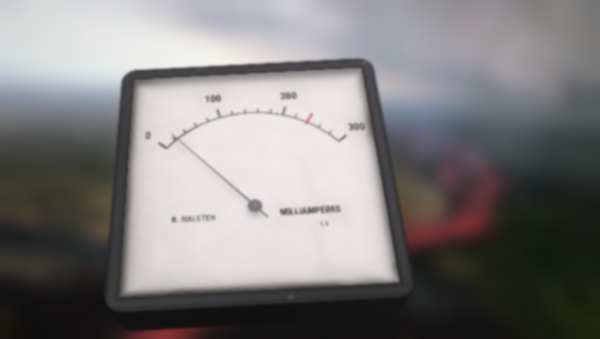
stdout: 20 mA
